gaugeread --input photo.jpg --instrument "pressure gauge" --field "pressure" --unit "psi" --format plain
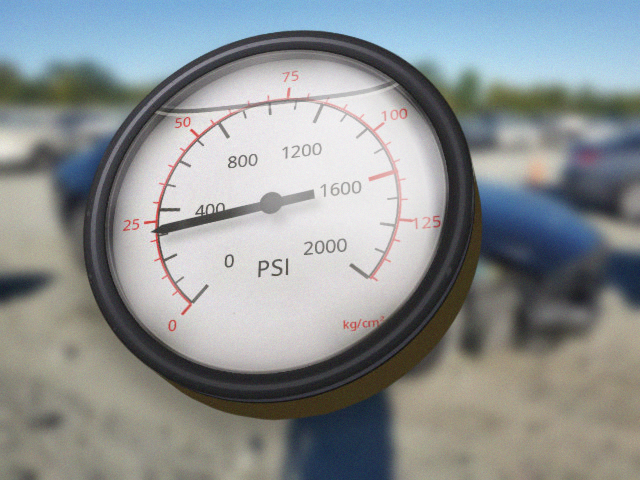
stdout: 300 psi
